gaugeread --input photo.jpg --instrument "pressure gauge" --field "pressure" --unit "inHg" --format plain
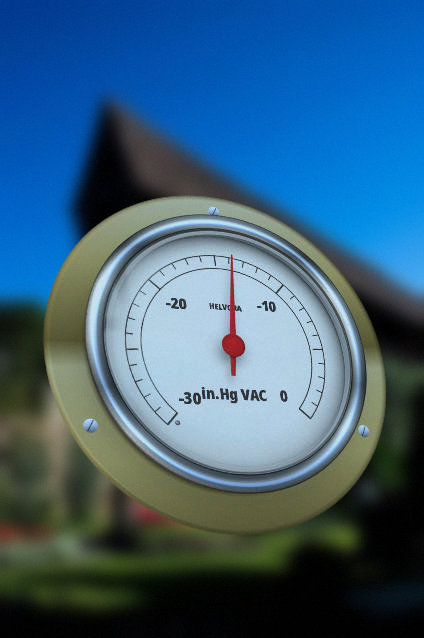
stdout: -14 inHg
